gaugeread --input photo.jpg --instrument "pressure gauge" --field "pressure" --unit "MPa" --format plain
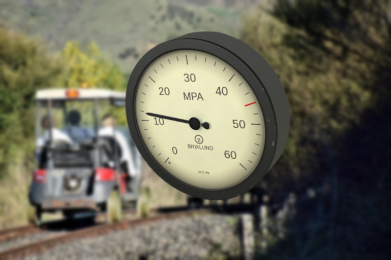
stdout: 12 MPa
